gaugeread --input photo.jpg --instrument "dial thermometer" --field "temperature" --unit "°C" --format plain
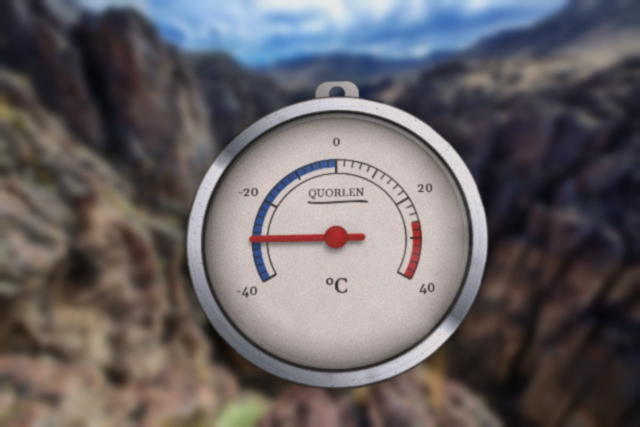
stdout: -30 °C
